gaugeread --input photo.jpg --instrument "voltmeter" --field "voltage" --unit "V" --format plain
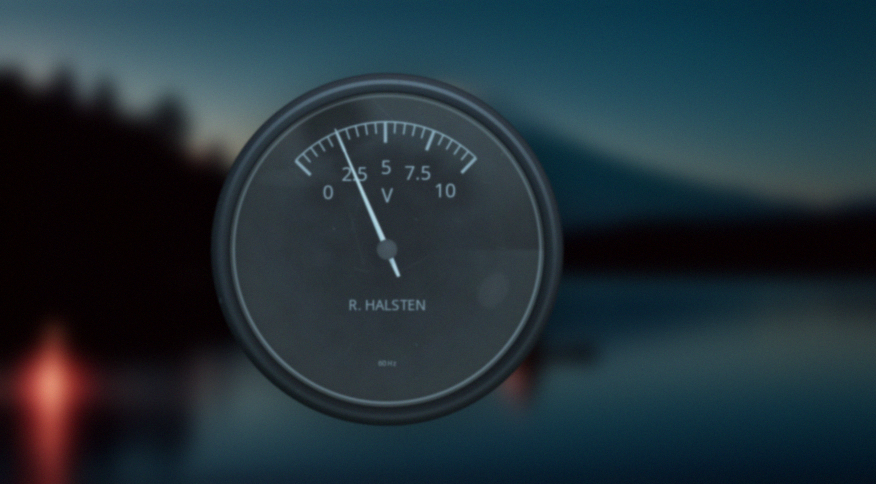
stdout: 2.5 V
